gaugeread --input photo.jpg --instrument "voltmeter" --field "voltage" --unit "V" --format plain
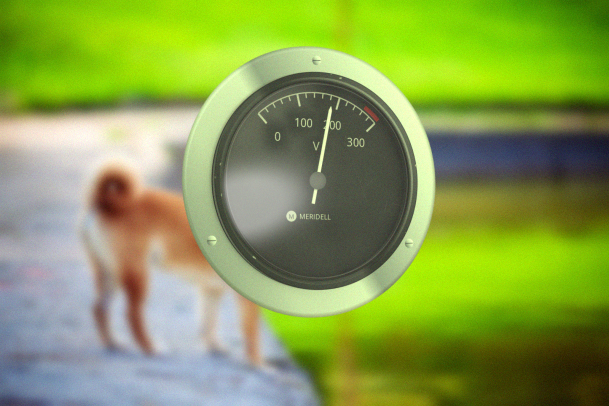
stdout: 180 V
